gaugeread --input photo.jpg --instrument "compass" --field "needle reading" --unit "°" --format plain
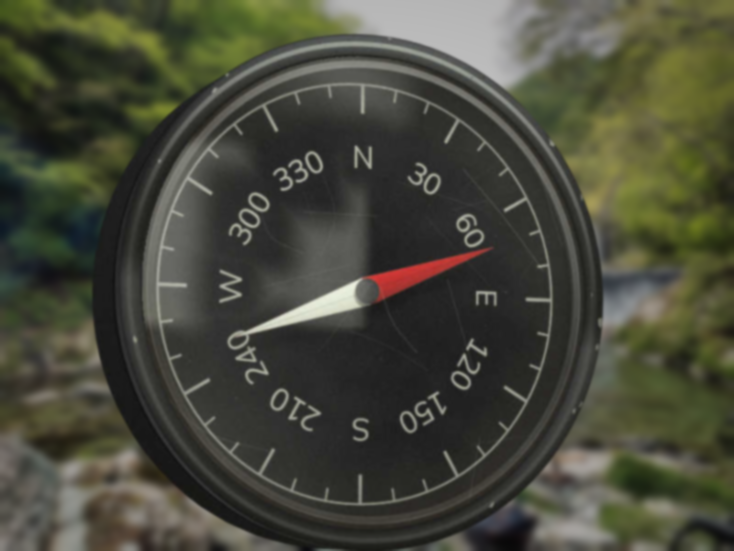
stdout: 70 °
